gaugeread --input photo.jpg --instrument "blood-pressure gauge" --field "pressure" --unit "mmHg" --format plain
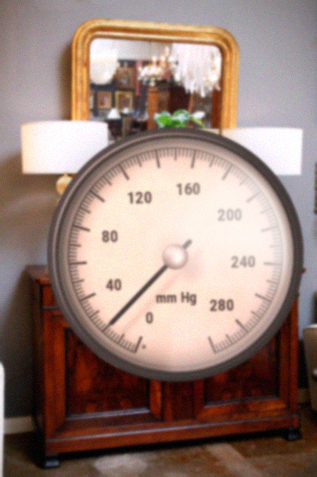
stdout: 20 mmHg
